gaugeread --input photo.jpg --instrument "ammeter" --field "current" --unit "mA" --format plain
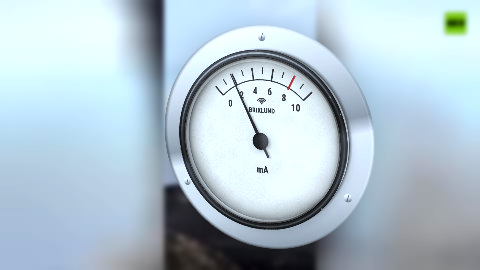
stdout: 2 mA
